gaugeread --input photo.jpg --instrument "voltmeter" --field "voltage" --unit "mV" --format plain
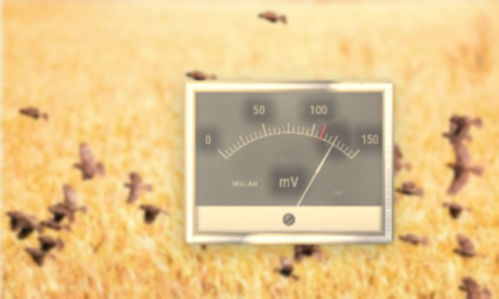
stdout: 125 mV
